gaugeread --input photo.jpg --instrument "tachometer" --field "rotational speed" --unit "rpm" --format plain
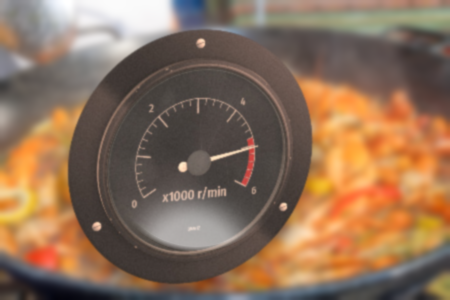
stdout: 5000 rpm
